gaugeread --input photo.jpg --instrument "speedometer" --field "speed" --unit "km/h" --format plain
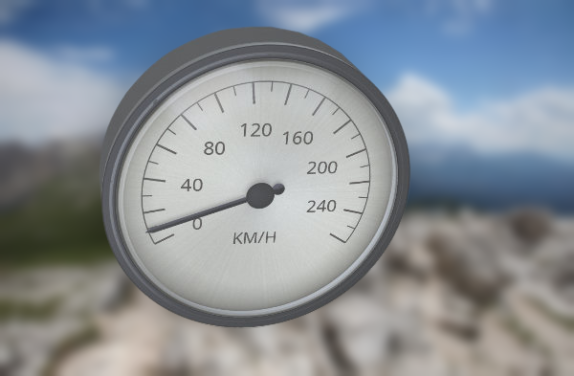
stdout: 10 km/h
